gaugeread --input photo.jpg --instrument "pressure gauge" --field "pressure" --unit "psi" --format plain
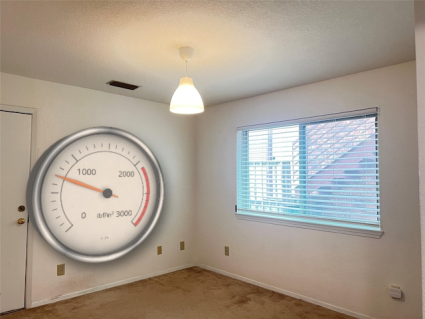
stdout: 700 psi
